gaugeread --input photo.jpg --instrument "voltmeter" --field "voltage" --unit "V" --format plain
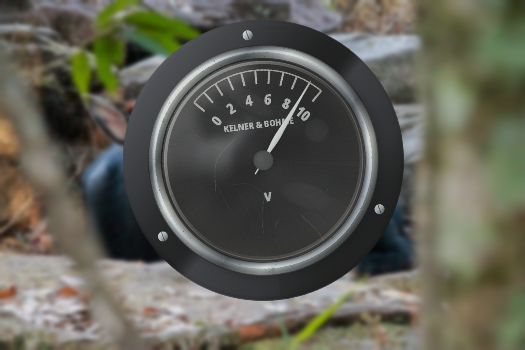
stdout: 9 V
